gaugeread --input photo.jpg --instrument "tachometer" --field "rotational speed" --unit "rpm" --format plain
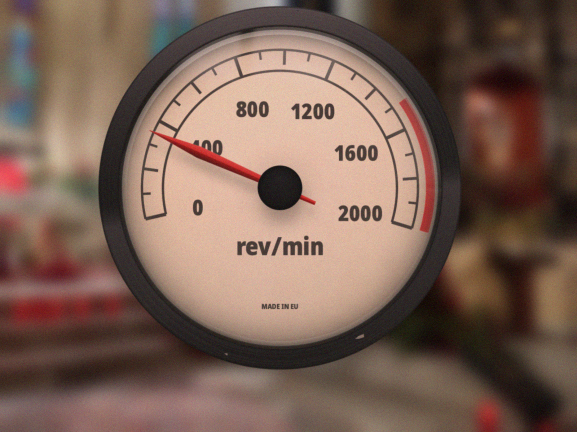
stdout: 350 rpm
